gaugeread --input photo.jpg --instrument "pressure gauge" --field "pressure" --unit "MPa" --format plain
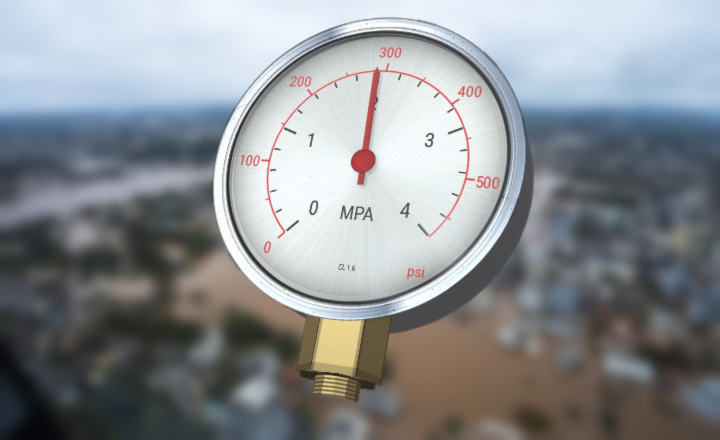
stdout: 2 MPa
